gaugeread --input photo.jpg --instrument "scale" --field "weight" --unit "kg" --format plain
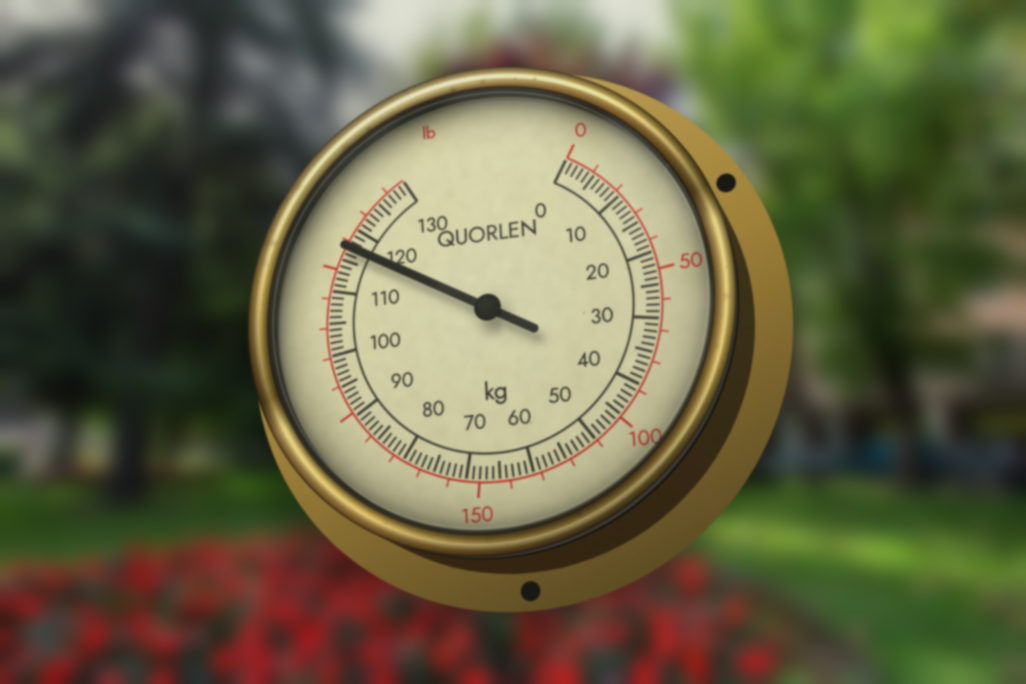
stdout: 117 kg
